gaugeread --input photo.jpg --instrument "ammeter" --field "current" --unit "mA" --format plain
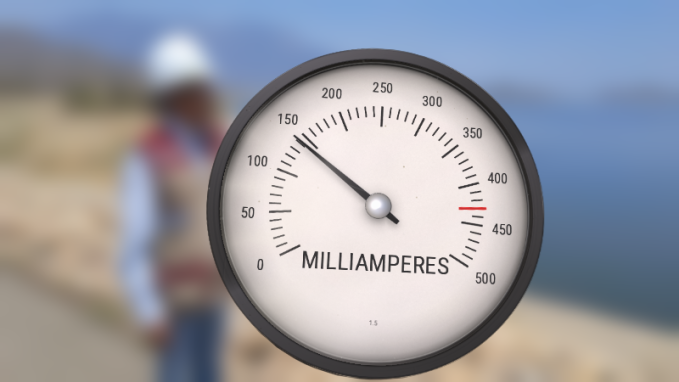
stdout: 140 mA
